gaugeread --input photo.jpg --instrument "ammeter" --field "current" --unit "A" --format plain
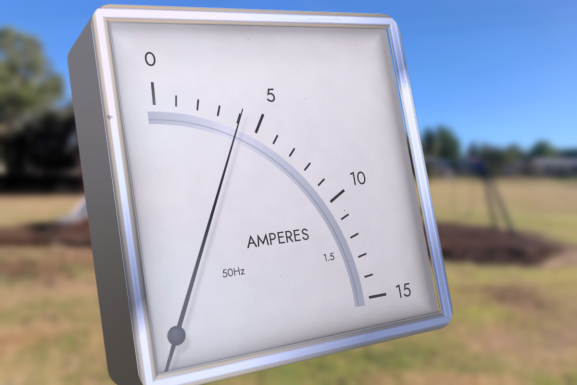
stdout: 4 A
